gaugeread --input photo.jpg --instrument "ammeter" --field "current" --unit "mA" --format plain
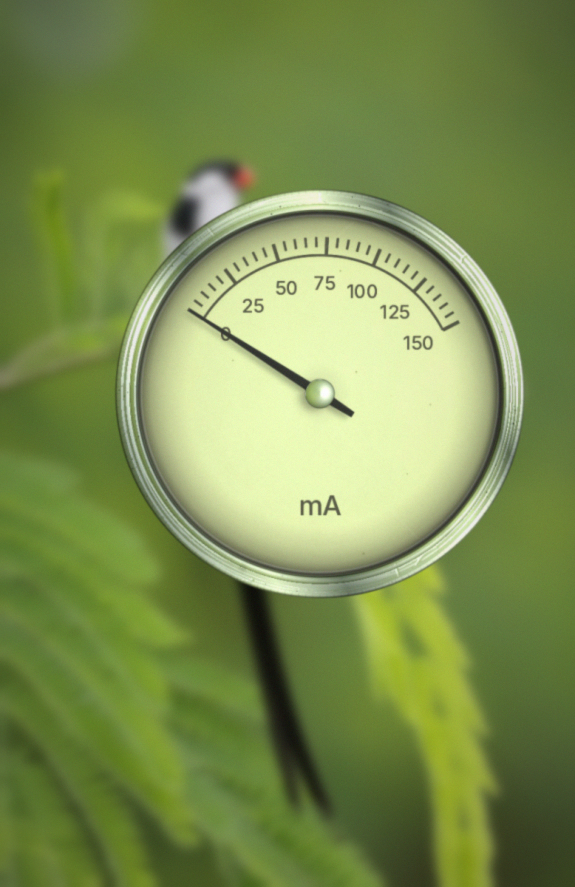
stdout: 0 mA
